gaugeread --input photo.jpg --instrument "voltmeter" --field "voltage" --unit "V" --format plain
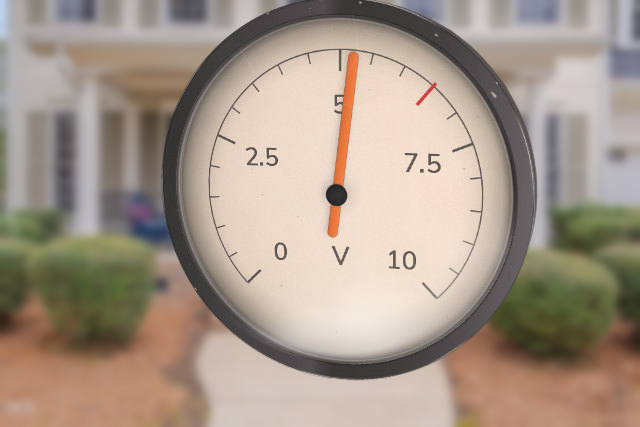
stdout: 5.25 V
